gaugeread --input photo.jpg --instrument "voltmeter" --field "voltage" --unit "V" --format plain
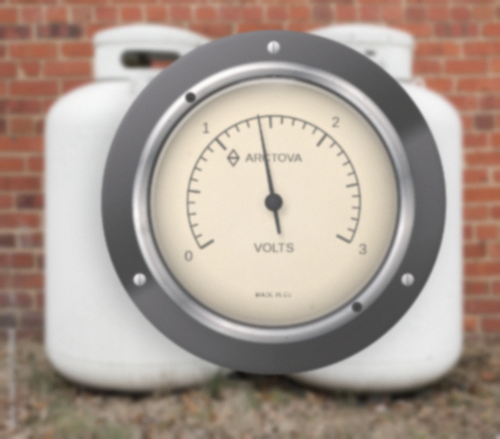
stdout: 1.4 V
